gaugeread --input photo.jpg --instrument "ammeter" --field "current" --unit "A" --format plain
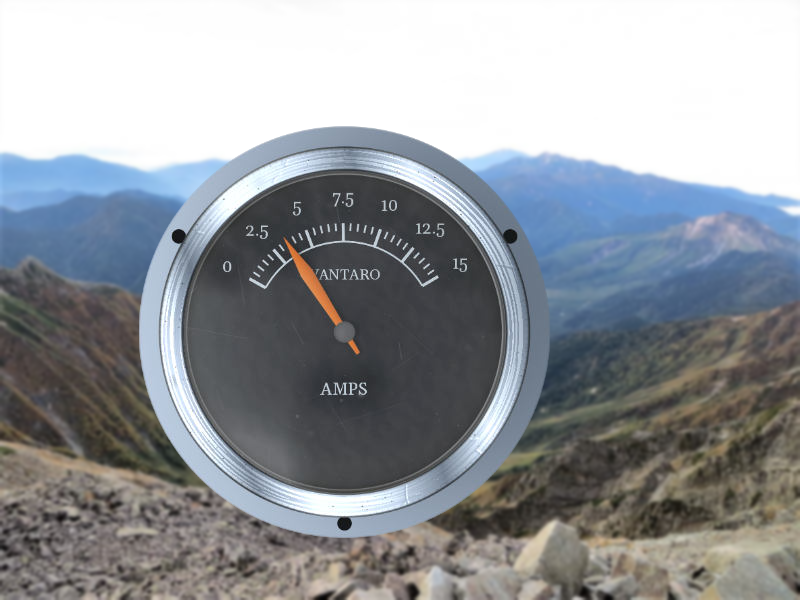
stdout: 3.5 A
